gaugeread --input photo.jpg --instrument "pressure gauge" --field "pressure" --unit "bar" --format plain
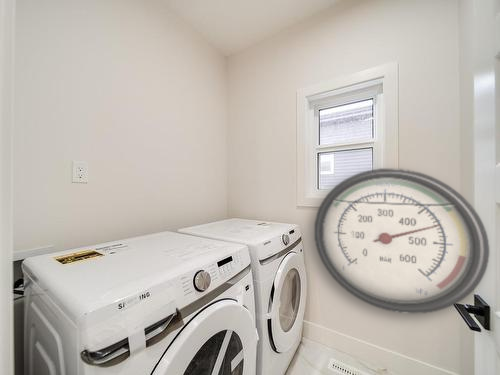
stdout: 450 bar
